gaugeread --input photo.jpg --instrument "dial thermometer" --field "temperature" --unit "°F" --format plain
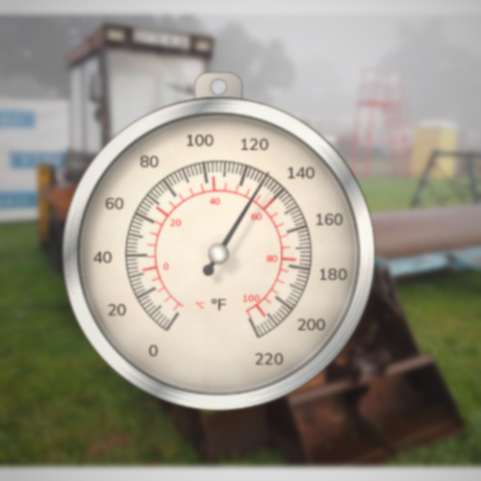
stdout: 130 °F
